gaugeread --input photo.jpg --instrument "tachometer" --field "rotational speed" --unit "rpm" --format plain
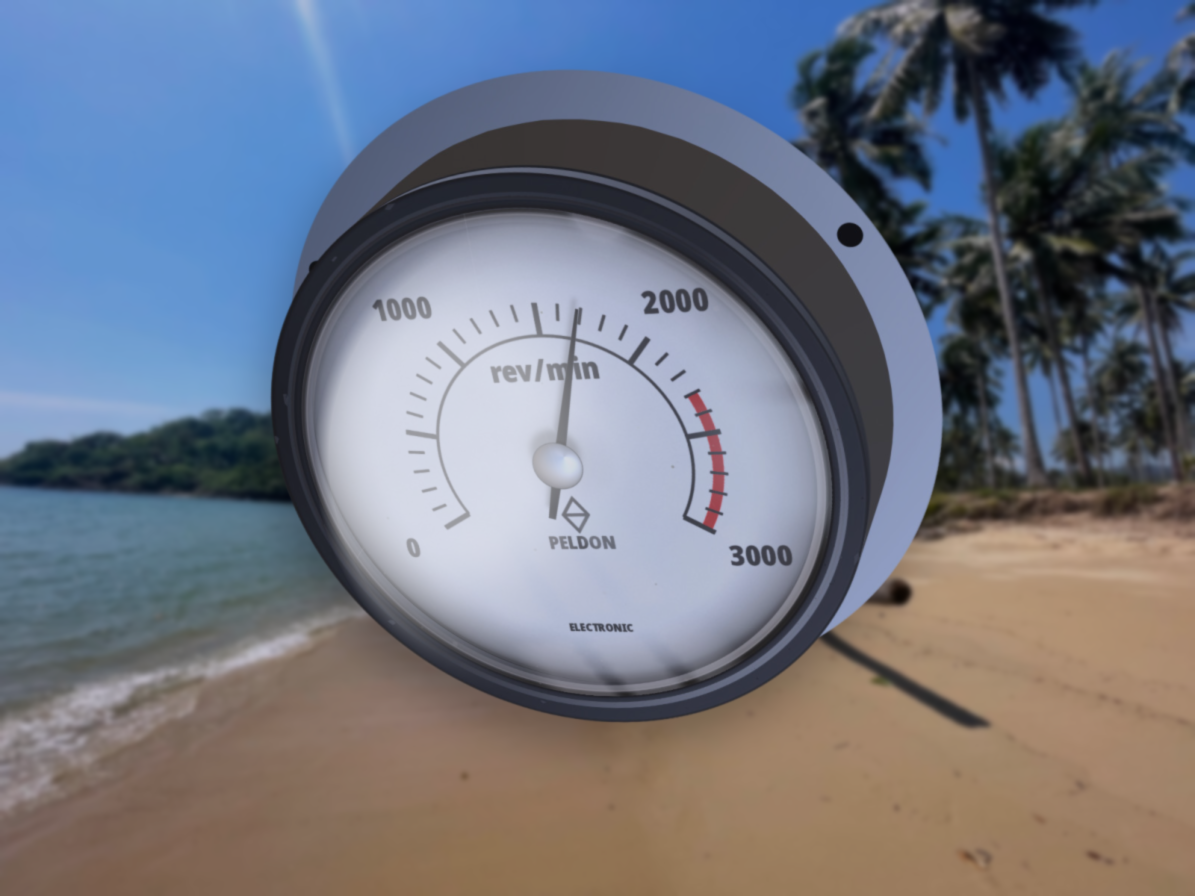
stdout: 1700 rpm
